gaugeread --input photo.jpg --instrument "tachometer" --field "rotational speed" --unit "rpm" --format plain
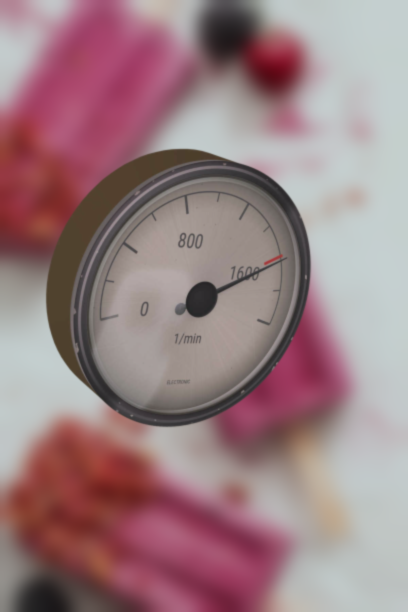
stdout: 1600 rpm
